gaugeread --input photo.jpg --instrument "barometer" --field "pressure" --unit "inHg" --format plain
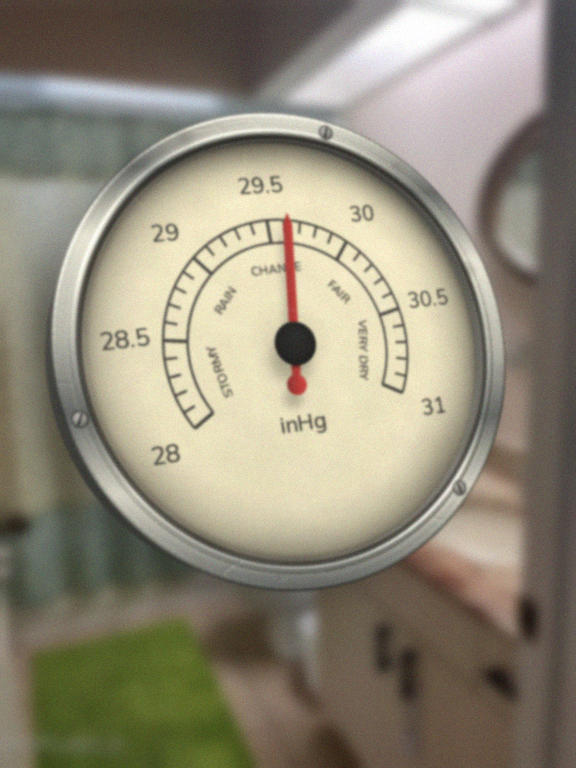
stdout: 29.6 inHg
